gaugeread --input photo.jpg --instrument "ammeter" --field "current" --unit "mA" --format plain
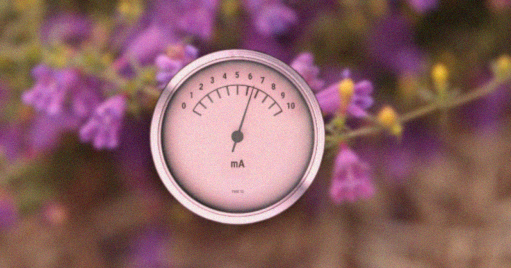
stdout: 6.5 mA
